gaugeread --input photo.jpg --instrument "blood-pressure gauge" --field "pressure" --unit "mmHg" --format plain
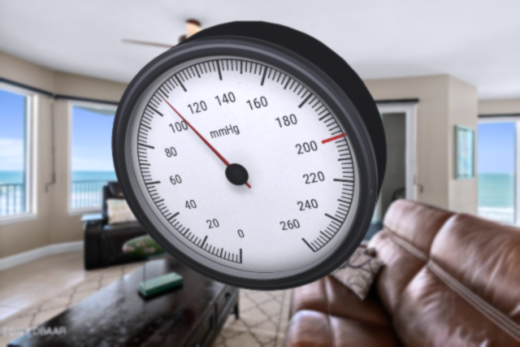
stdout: 110 mmHg
